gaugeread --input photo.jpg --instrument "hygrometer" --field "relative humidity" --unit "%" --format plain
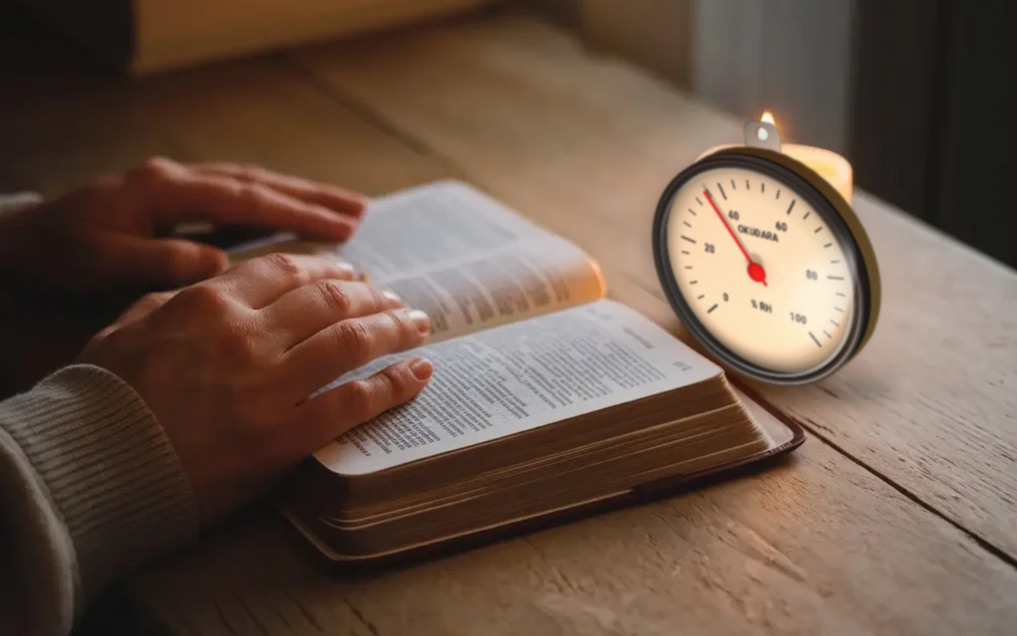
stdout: 36 %
